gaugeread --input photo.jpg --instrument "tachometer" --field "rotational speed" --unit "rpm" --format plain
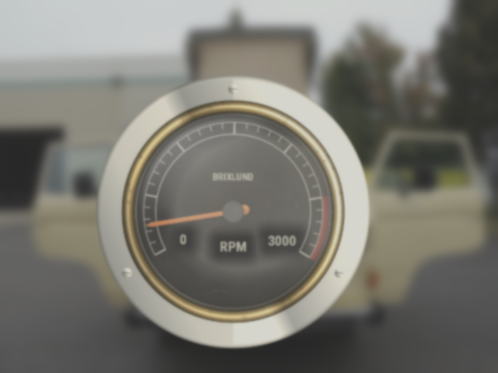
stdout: 250 rpm
